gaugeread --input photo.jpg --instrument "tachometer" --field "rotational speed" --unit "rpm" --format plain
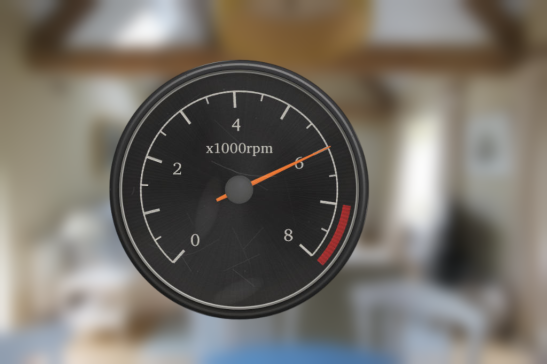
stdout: 6000 rpm
